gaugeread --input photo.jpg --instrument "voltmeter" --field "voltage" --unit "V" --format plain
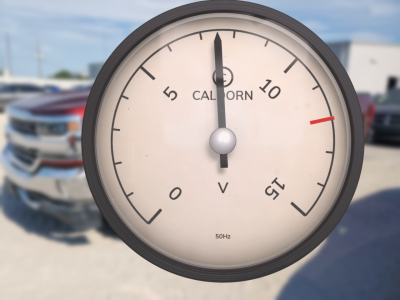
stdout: 7.5 V
